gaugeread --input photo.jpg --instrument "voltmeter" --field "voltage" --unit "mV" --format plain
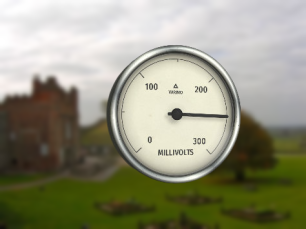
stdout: 250 mV
